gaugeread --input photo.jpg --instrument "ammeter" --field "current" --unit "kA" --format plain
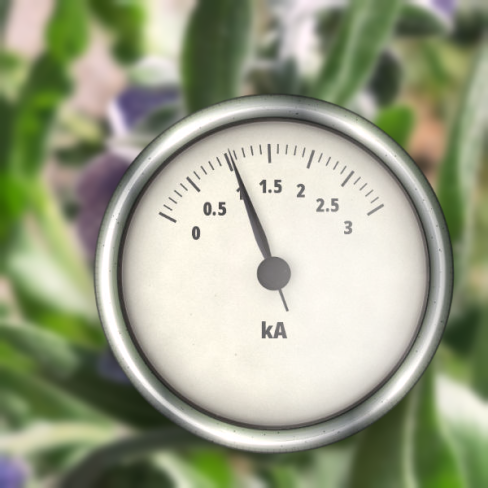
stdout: 1.05 kA
